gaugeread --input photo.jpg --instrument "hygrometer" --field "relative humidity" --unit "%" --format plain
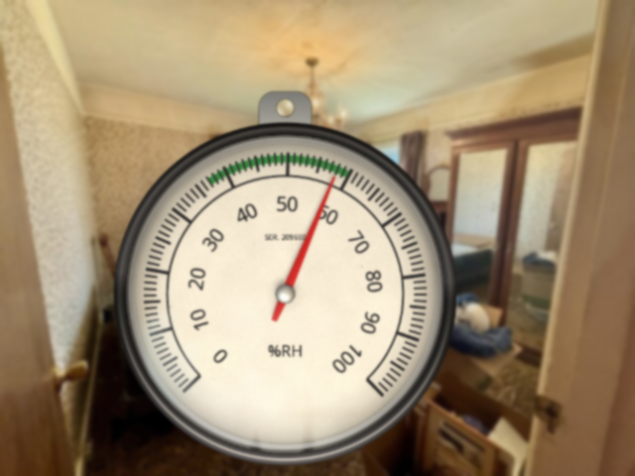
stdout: 58 %
